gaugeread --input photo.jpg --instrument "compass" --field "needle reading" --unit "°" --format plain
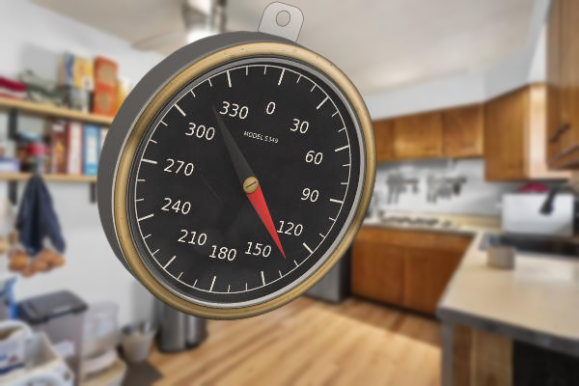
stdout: 135 °
